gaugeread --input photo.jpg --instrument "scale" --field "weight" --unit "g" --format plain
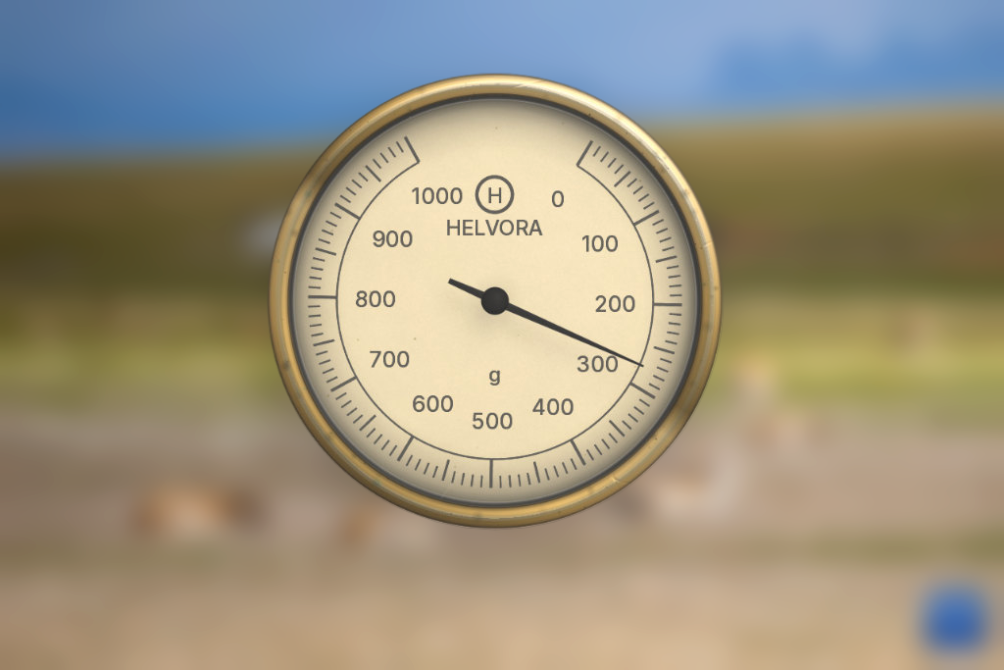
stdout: 275 g
